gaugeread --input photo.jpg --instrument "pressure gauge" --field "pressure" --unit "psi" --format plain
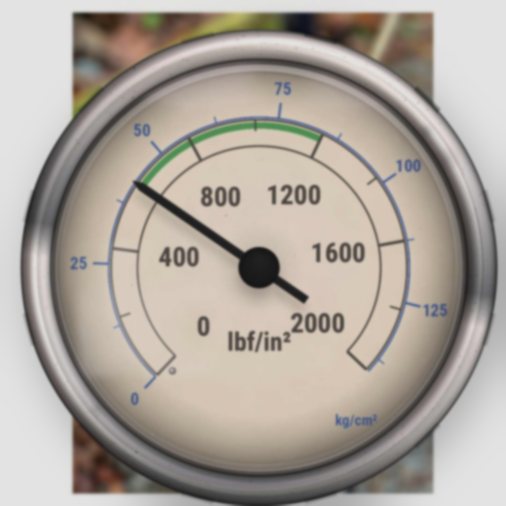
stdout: 600 psi
